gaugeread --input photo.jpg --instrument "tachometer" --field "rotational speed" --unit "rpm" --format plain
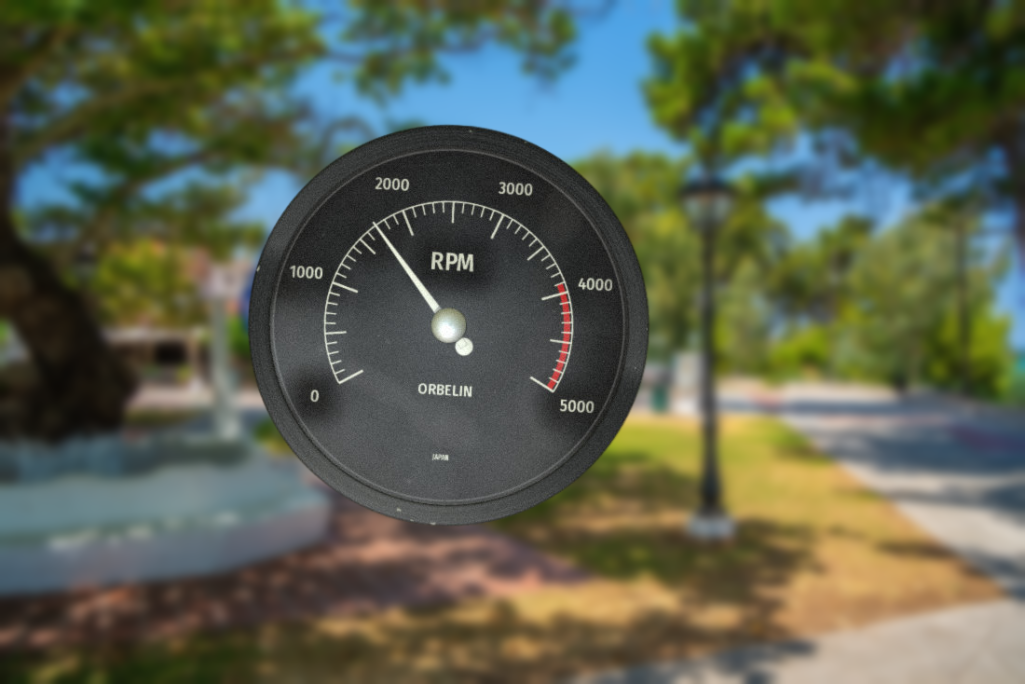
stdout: 1700 rpm
